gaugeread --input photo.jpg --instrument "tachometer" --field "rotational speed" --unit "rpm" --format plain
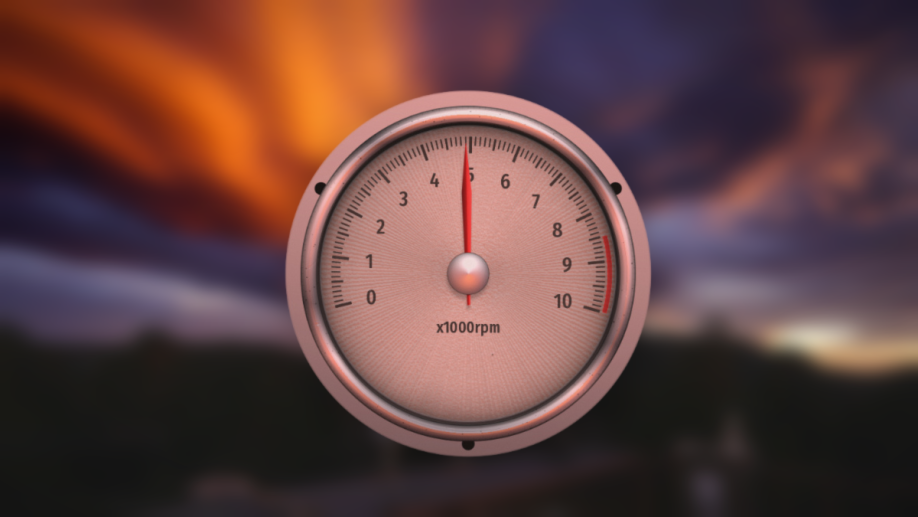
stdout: 4900 rpm
